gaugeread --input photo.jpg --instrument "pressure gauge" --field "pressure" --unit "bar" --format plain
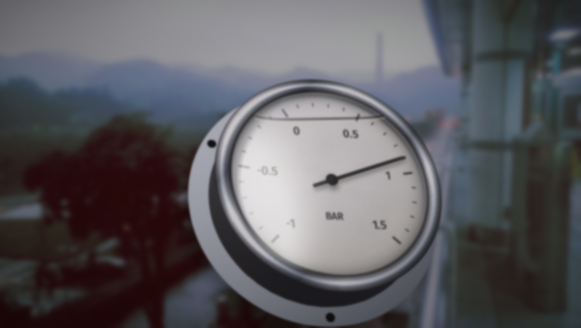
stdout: 0.9 bar
